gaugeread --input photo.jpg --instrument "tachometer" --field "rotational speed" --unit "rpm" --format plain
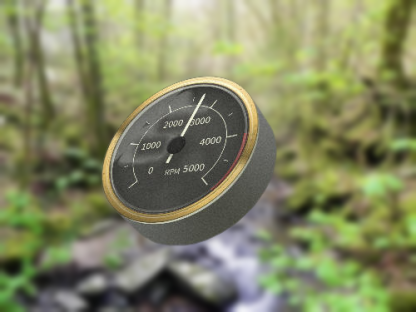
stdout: 2750 rpm
